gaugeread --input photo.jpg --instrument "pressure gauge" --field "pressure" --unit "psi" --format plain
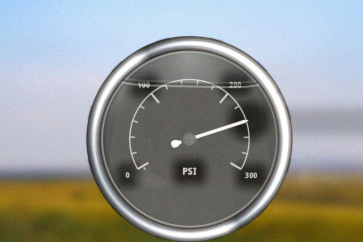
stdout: 240 psi
